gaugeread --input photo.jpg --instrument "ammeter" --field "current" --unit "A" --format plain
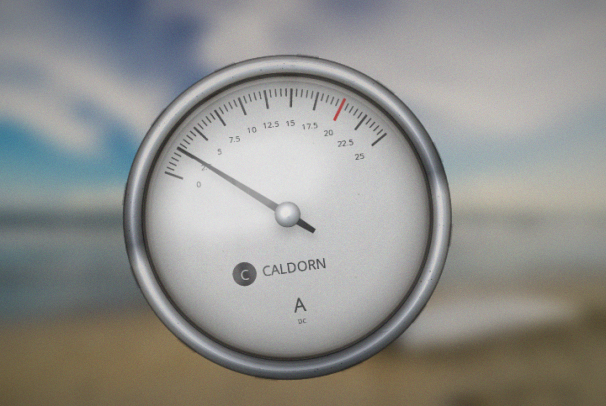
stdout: 2.5 A
